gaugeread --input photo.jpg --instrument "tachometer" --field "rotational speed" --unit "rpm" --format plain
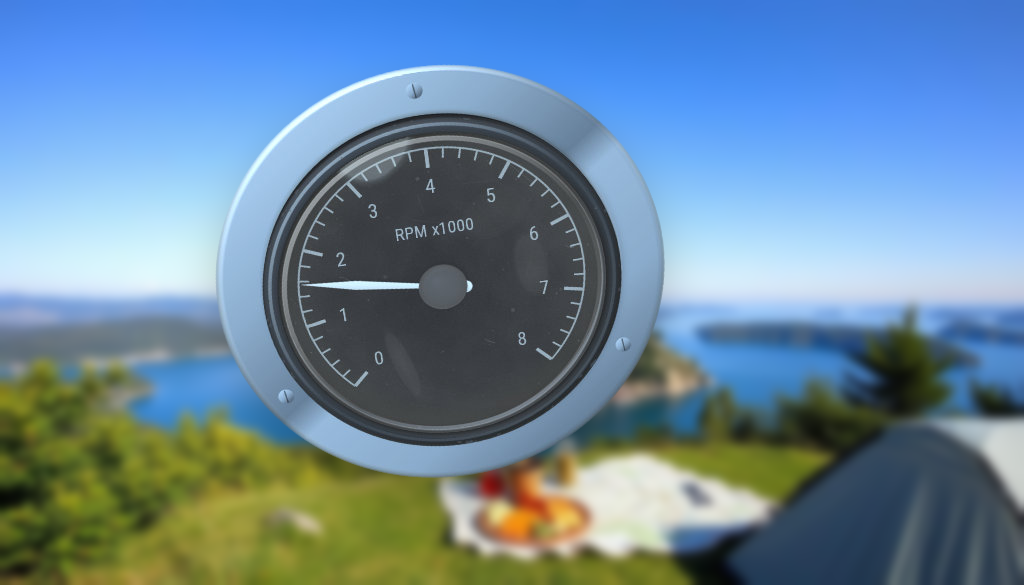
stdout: 1600 rpm
